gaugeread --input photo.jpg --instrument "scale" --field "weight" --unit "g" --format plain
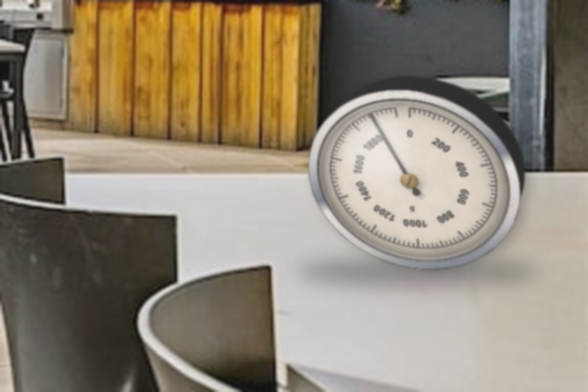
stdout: 1900 g
